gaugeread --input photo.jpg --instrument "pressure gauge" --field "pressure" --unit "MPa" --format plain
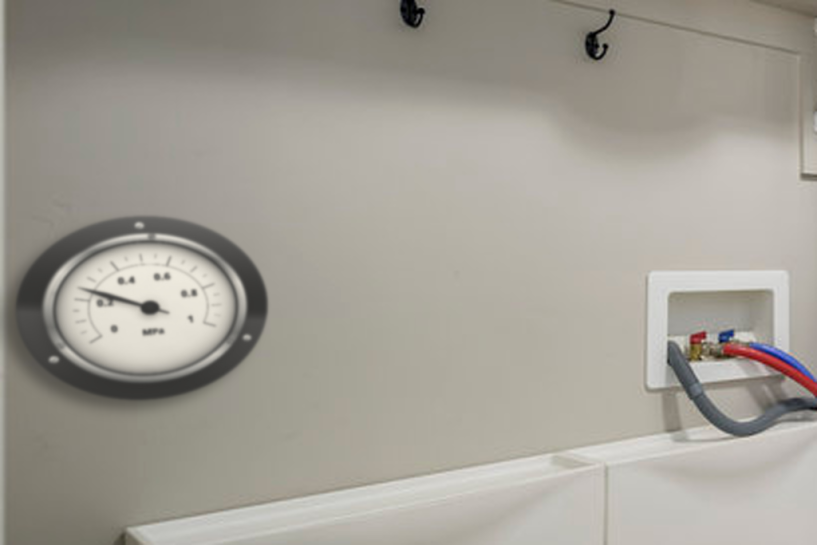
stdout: 0.25 MPa
